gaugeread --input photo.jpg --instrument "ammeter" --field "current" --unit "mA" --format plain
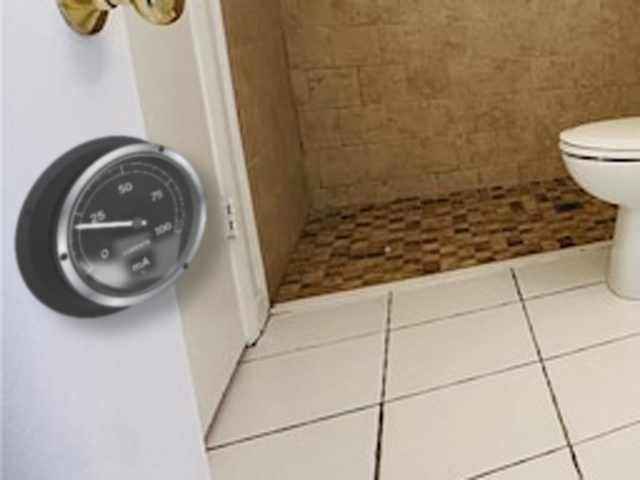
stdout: 20 mA
